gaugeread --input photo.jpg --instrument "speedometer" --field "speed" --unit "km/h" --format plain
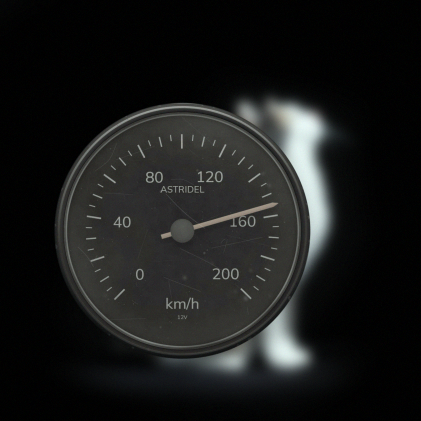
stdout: 155 km/h
